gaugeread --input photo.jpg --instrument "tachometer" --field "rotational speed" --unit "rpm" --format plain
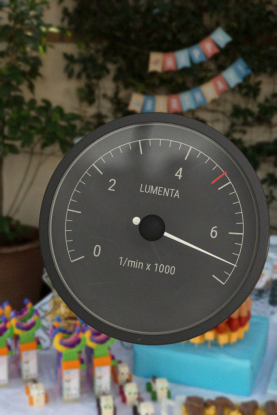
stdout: 6600 rpm
